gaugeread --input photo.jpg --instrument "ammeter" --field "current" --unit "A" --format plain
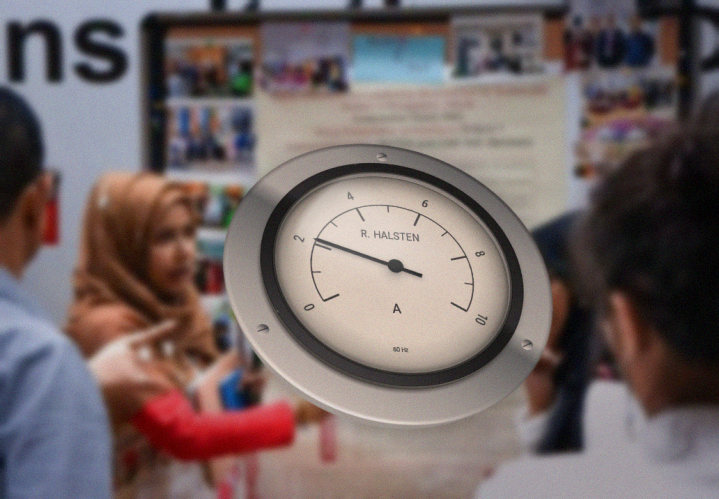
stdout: 2 A
